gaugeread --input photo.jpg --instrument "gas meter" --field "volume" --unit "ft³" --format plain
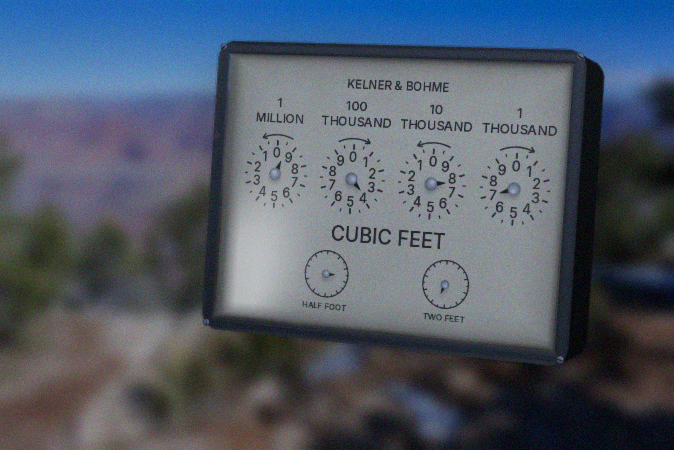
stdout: 937700 ft³
